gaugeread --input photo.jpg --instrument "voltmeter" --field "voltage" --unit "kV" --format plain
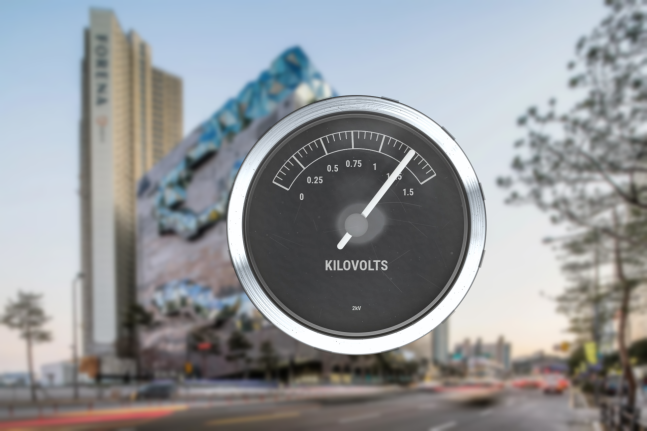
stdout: 1.25 kV
